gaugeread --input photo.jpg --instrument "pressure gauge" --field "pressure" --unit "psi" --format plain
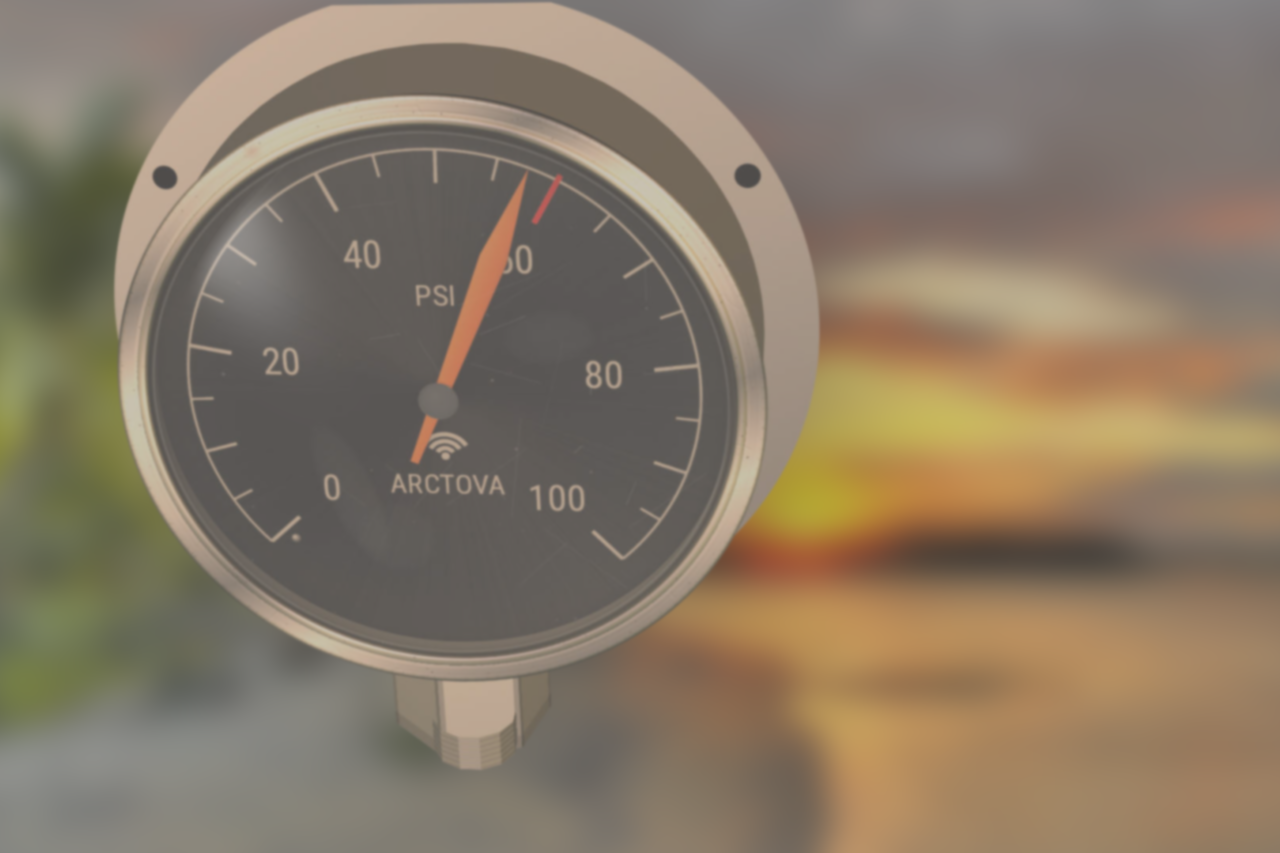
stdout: 57.5 psi
